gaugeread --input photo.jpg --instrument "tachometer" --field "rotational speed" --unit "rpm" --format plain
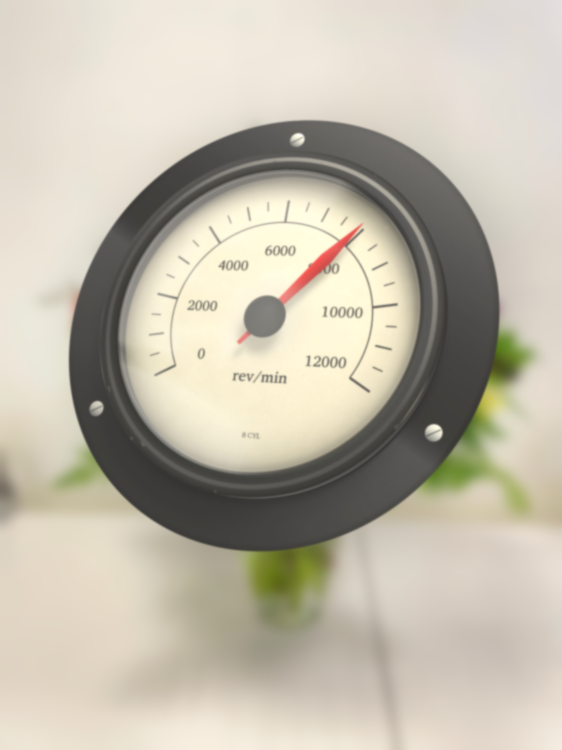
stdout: 8000 rpm
